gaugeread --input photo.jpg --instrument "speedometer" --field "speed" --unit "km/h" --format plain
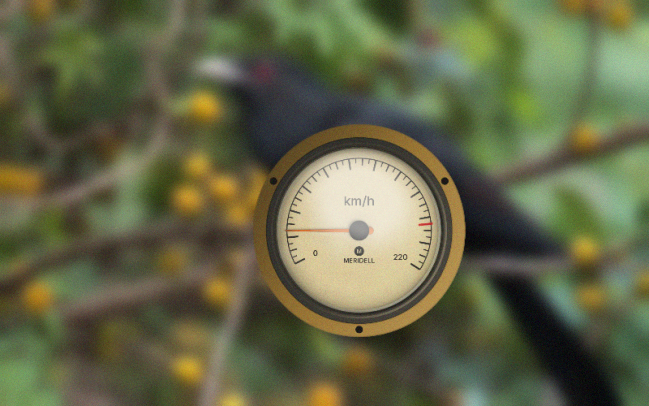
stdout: 25 km/h
